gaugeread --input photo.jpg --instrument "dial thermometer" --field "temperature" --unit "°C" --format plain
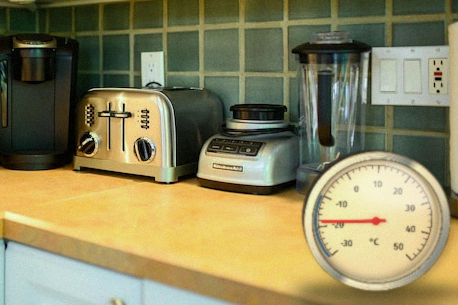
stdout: -18 °C
